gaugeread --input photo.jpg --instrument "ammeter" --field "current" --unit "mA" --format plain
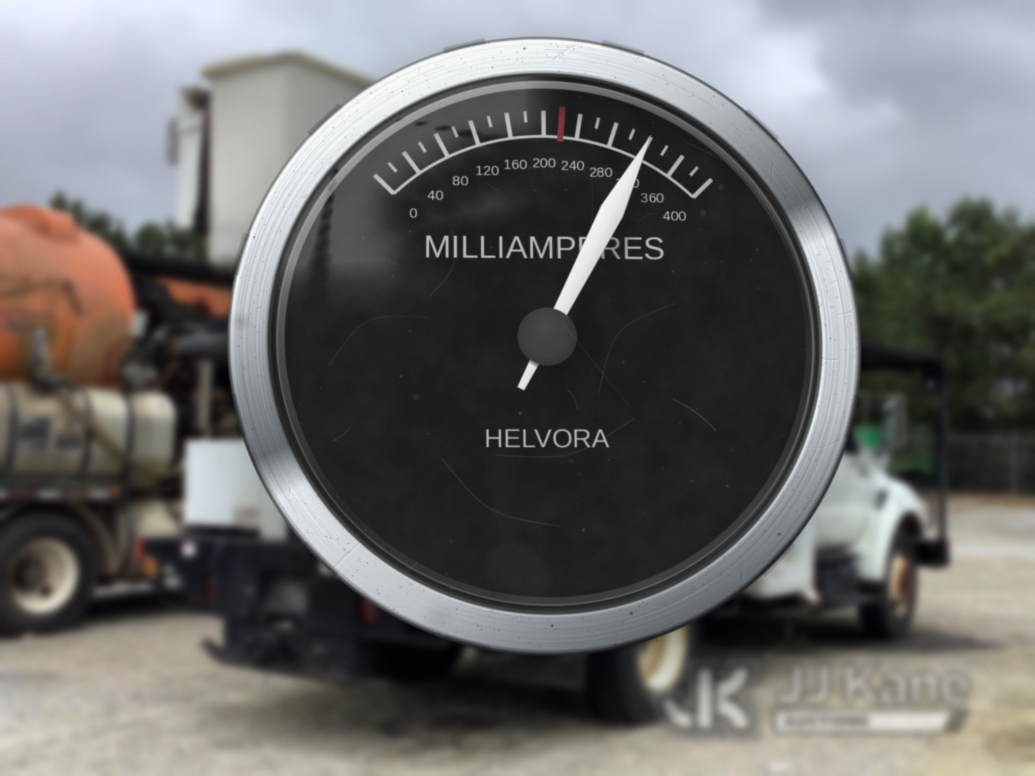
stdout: 320 mA
